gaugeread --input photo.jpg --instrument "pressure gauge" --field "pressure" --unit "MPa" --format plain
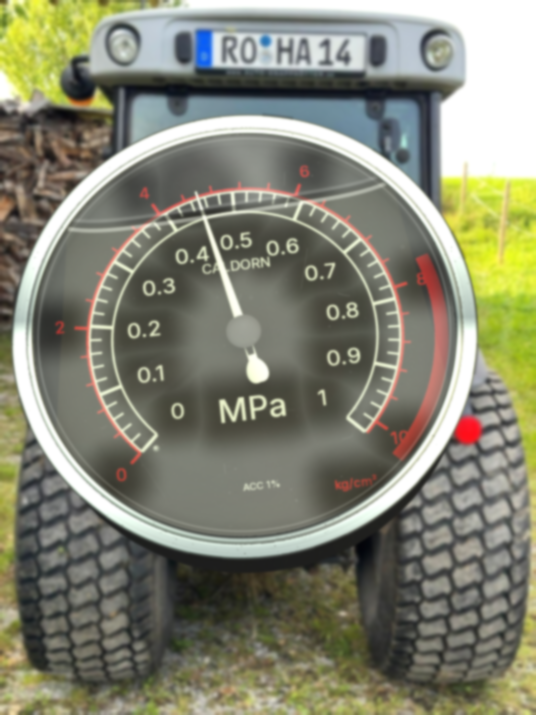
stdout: 0.45 MPa
